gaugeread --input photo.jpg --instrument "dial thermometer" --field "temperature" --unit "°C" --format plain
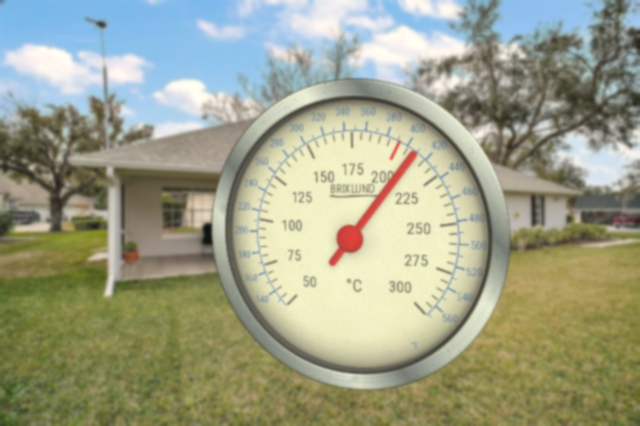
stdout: 210 °C
